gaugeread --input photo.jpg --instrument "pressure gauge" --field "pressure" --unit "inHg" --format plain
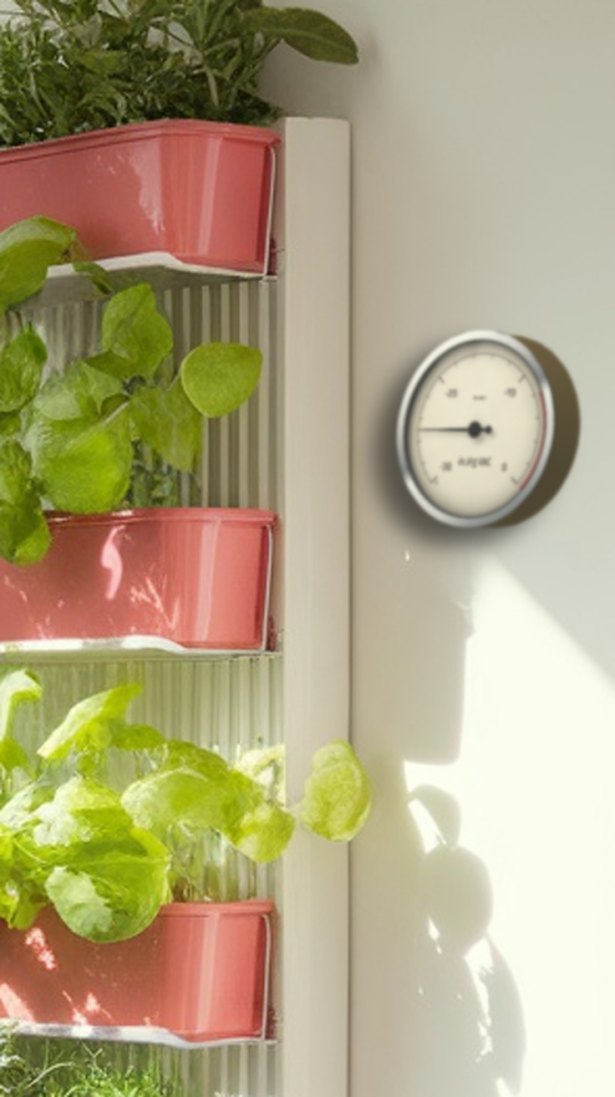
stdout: -25 inHg
